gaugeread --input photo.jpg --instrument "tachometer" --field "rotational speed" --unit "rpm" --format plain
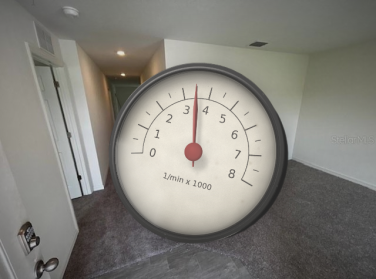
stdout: 3500 rpm
